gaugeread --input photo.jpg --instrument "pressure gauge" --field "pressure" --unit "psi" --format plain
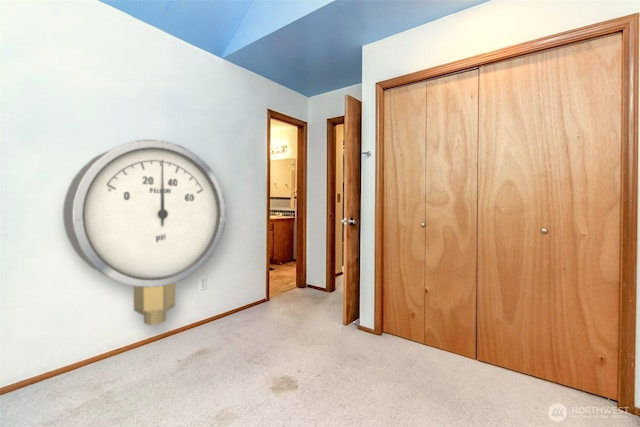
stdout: 30 psi
